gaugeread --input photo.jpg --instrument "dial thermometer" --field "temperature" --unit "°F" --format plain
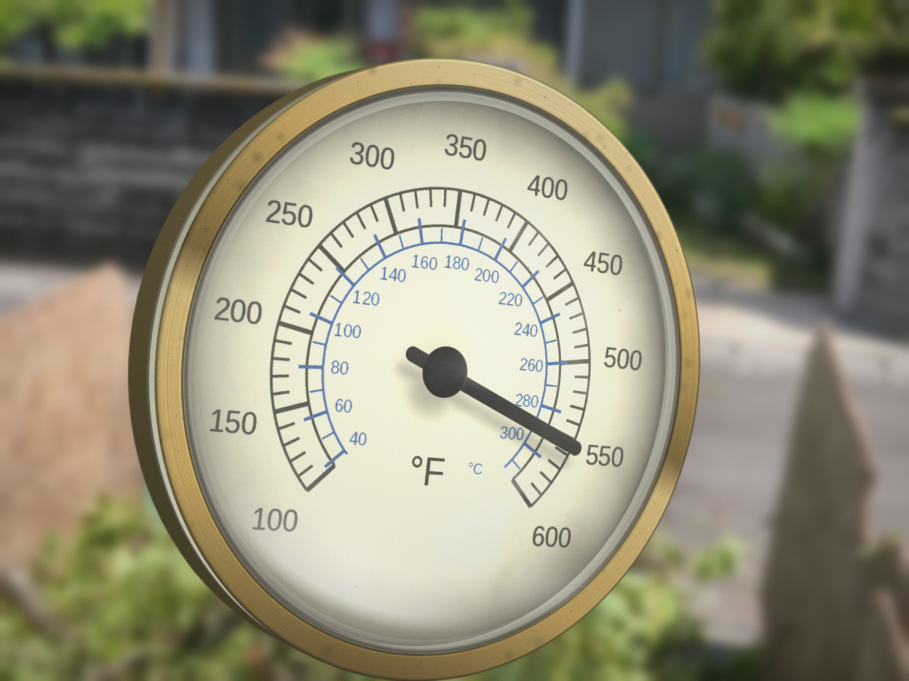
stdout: 555 °F
